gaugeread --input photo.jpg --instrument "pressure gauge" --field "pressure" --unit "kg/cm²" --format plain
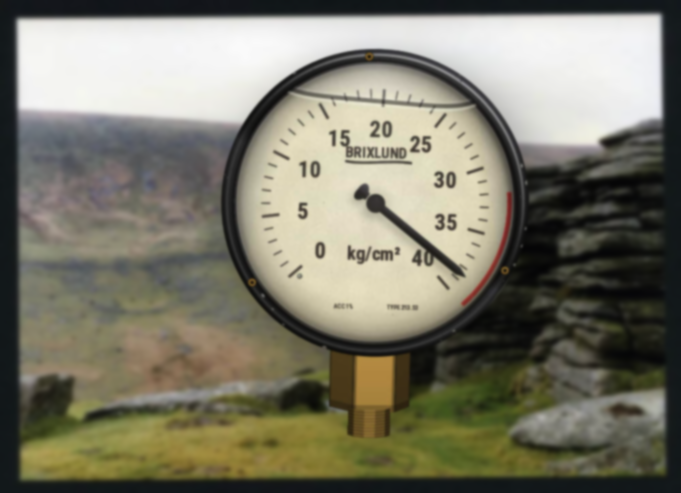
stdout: 38.5 kg/cm²
